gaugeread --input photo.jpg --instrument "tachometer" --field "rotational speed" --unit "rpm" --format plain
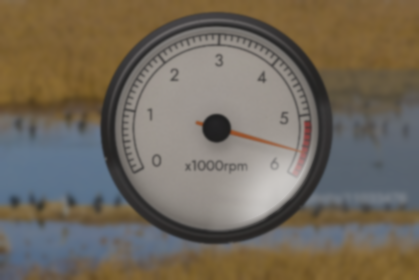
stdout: 5600 rpm
